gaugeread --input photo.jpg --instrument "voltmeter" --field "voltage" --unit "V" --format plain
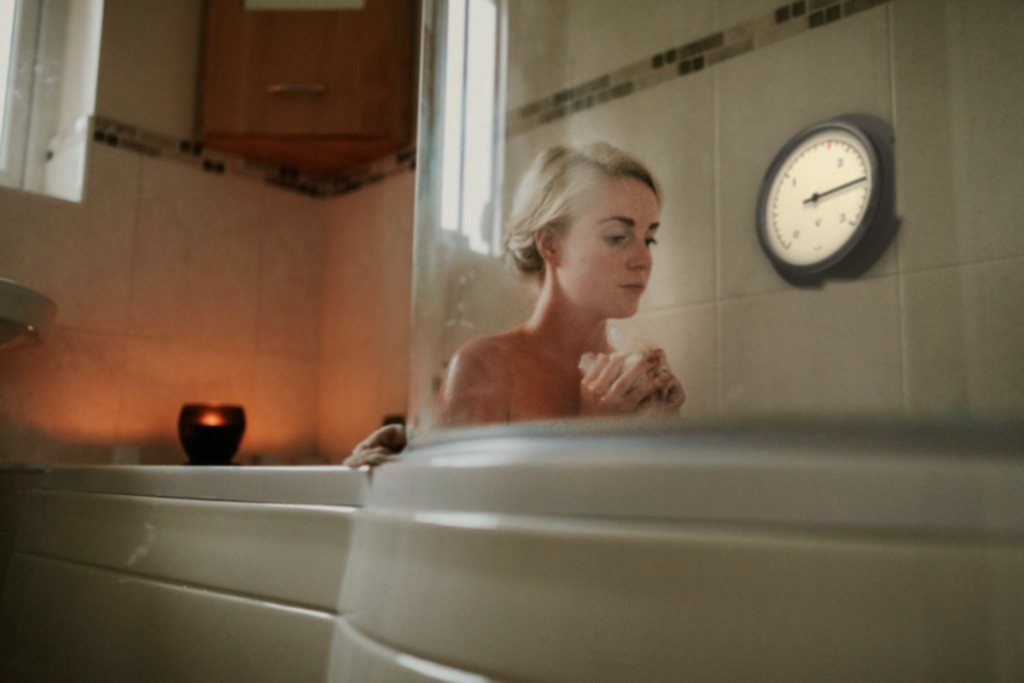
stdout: 2.5 V
